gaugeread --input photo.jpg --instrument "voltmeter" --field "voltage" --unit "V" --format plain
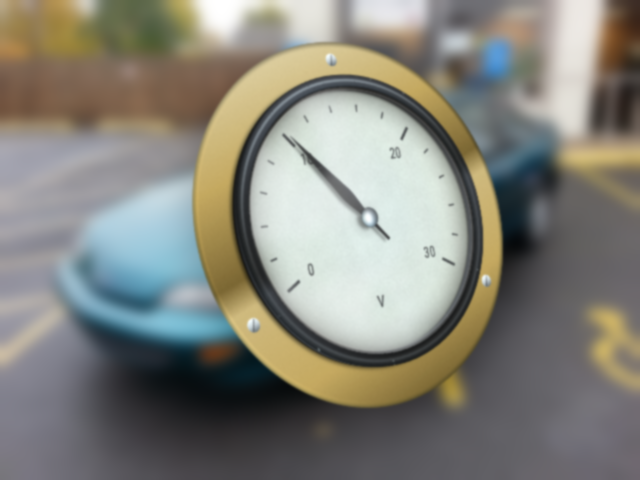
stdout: 10 V
